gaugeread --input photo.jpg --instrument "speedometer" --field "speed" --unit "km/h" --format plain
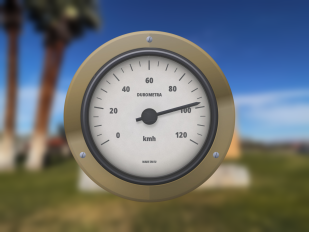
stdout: 97.5 km/h
